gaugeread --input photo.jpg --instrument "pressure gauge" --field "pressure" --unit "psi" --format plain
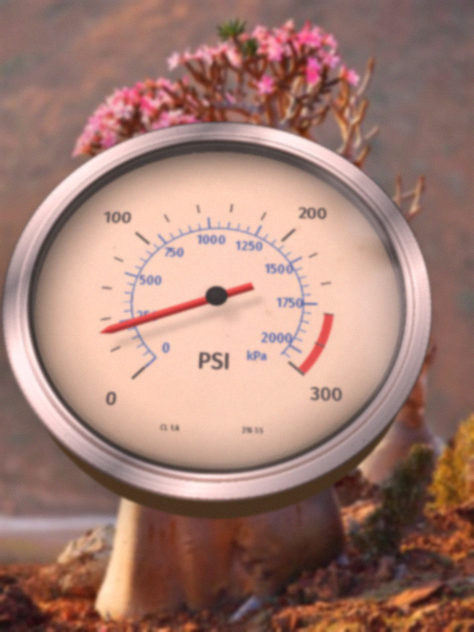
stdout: 30 psi
